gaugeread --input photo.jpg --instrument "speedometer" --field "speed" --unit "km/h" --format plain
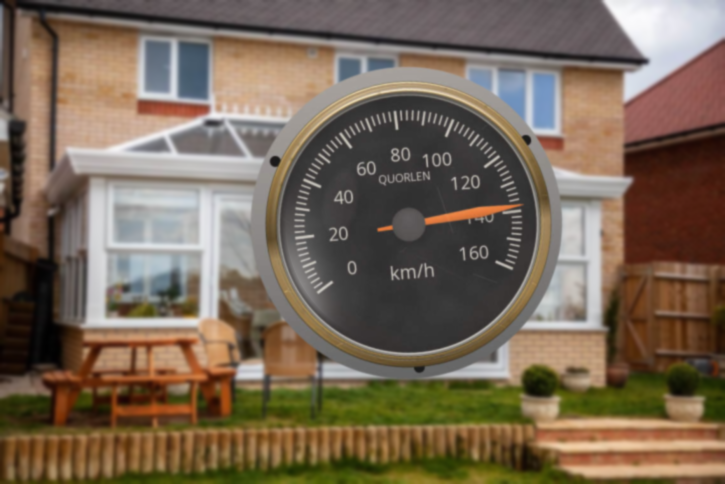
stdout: 138 km/h
